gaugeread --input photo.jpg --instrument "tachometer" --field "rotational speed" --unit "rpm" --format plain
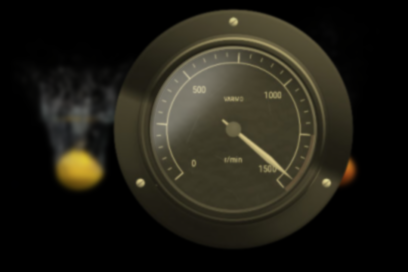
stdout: 1450 rpm
